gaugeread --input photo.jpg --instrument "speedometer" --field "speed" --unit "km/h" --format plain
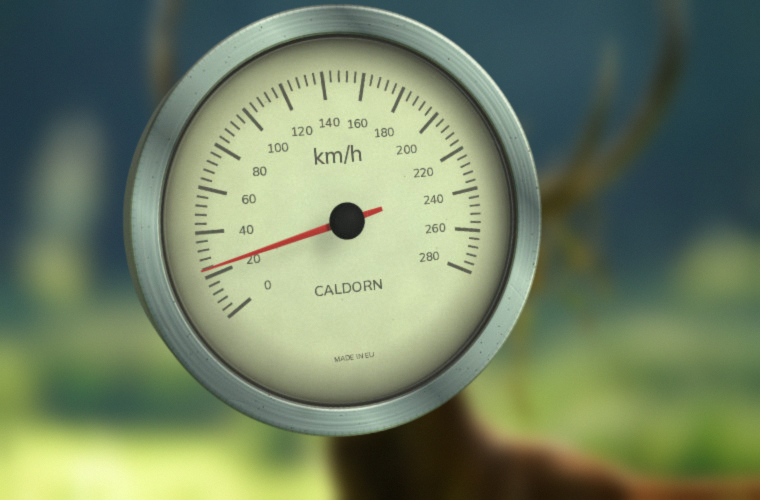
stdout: 24 km/h
